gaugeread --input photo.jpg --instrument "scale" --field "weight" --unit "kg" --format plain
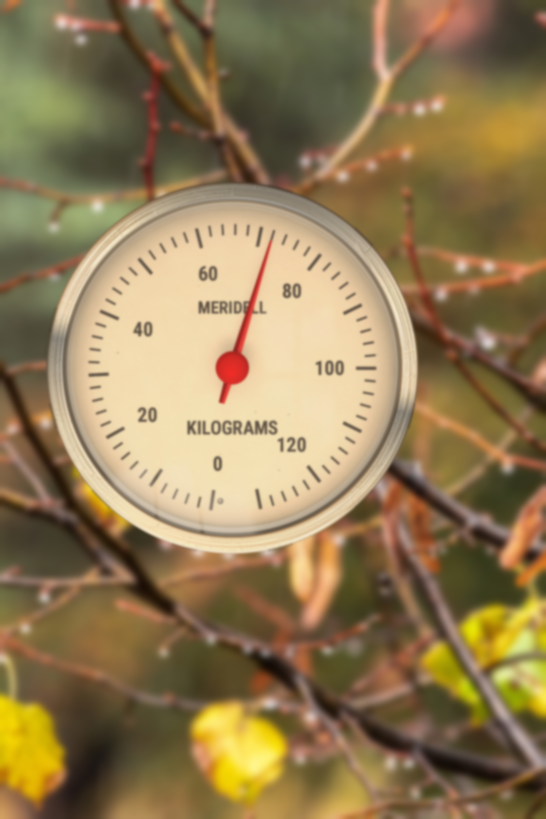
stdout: 72 kg
